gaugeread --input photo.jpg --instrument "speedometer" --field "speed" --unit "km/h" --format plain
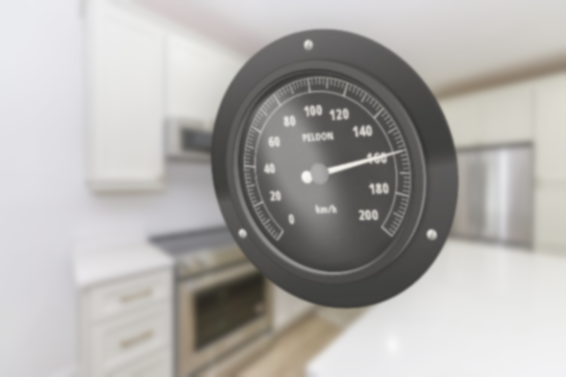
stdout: 160 km/h
